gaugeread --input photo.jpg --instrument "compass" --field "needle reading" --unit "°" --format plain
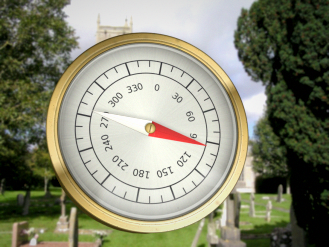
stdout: 95 °
